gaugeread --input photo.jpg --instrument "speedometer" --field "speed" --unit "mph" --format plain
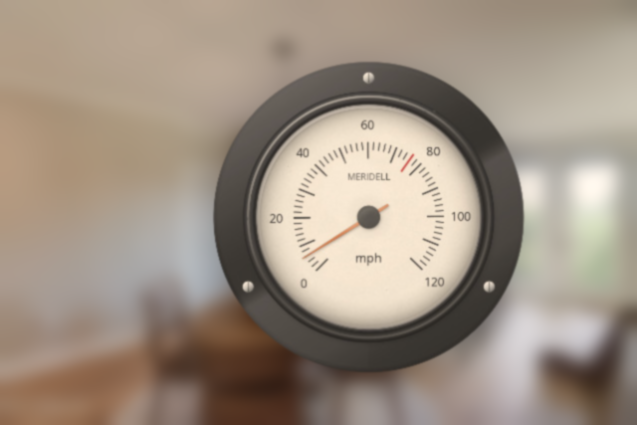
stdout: 6 mph
